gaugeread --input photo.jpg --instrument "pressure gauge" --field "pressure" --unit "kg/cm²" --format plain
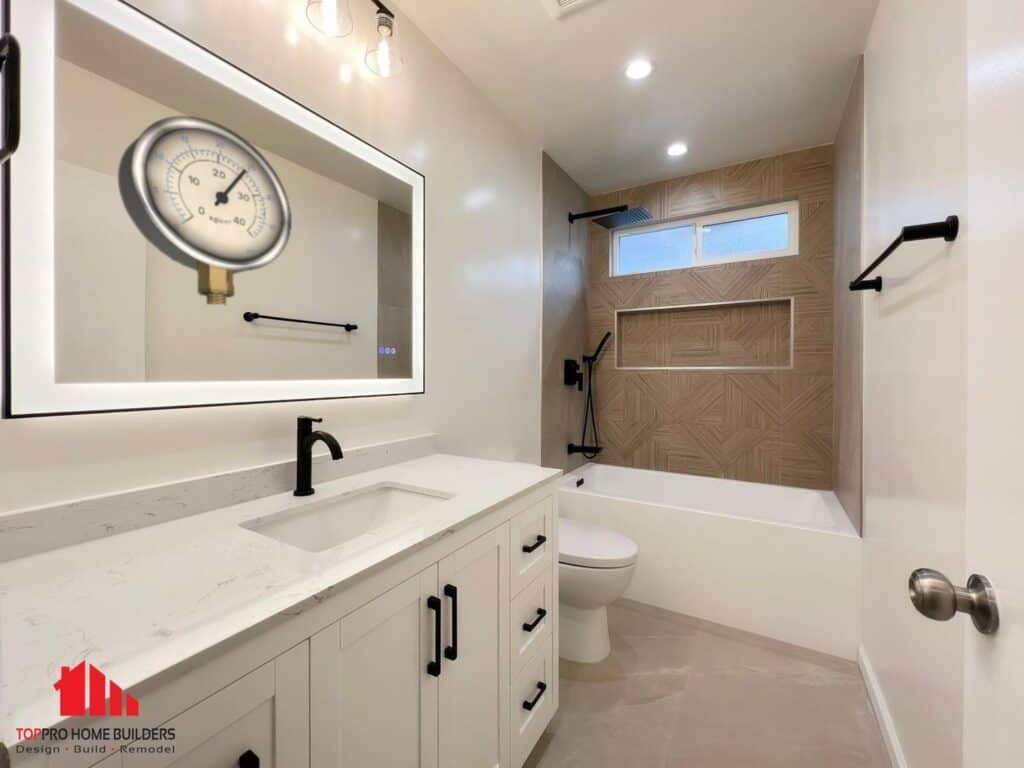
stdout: 25 kg/cm²
